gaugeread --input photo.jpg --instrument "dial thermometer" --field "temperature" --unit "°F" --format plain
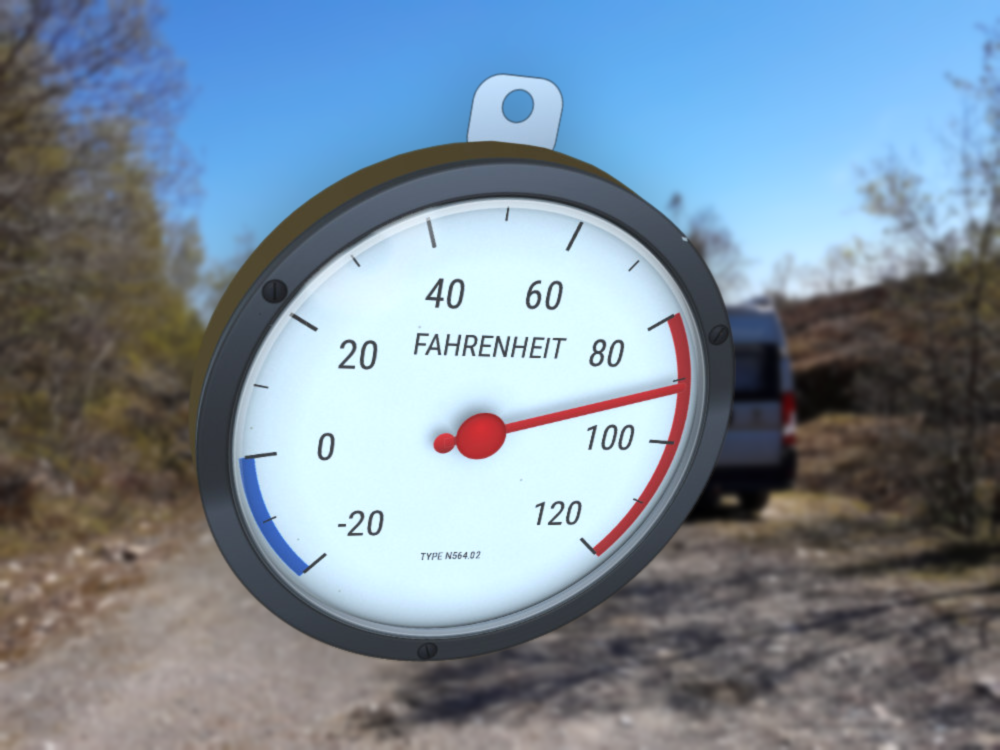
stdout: 90 °F
